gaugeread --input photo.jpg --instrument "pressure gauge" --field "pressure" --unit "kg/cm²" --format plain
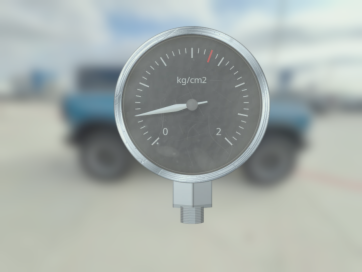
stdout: 0.25 kg/cm²
